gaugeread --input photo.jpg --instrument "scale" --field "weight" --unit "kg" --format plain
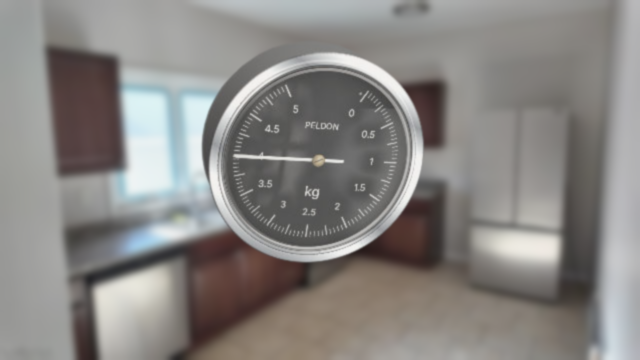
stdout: 4 kg
